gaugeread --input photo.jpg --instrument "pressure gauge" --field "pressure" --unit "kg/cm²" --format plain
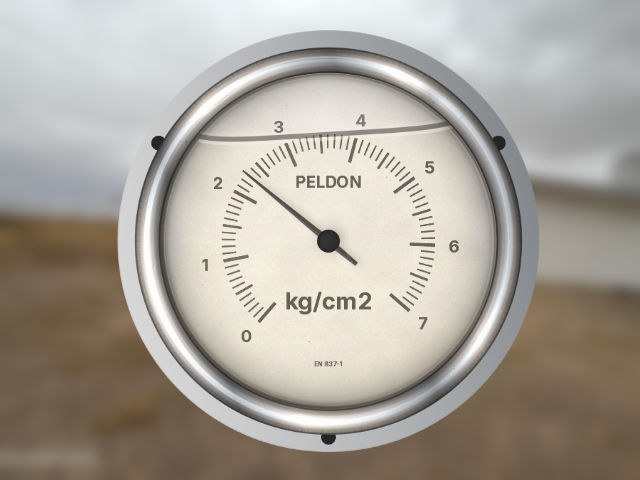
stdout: 2.3 kg/cm²
